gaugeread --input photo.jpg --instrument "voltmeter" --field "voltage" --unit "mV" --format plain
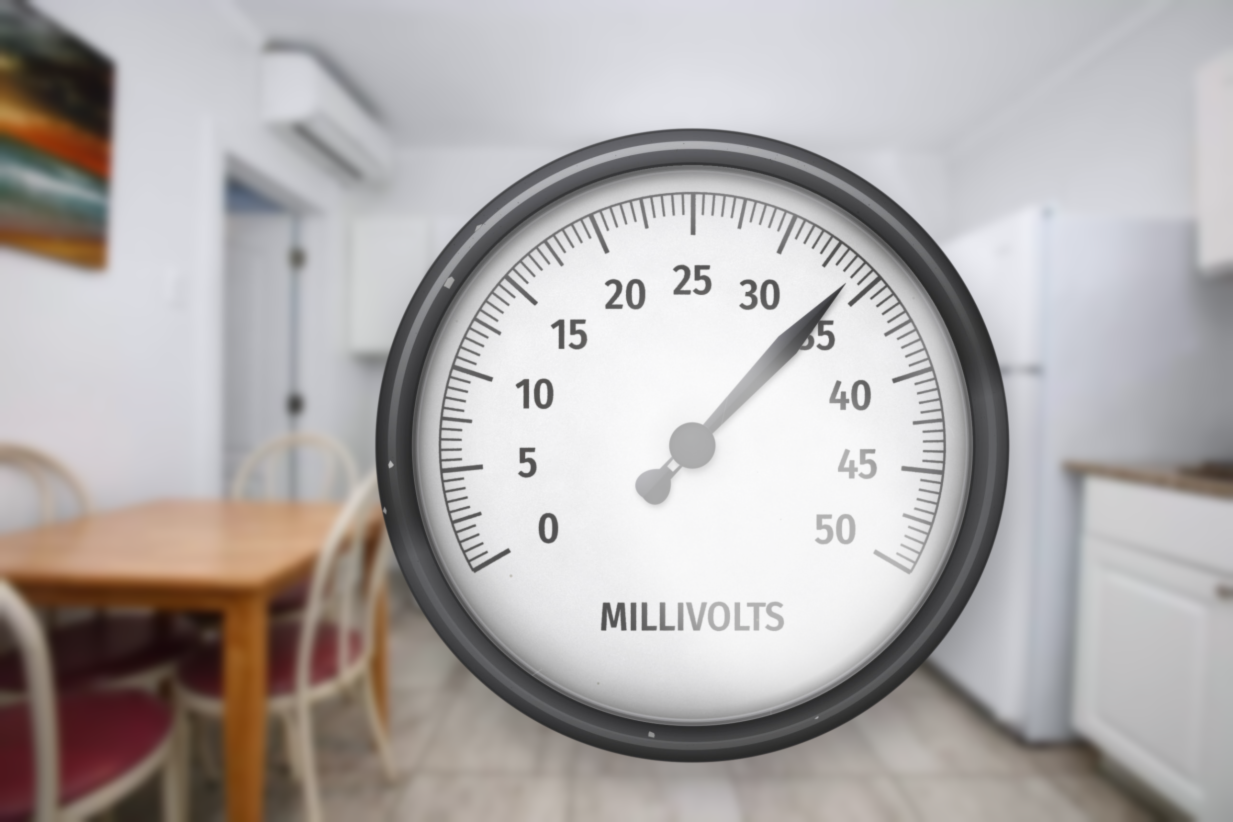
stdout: 34 mV
